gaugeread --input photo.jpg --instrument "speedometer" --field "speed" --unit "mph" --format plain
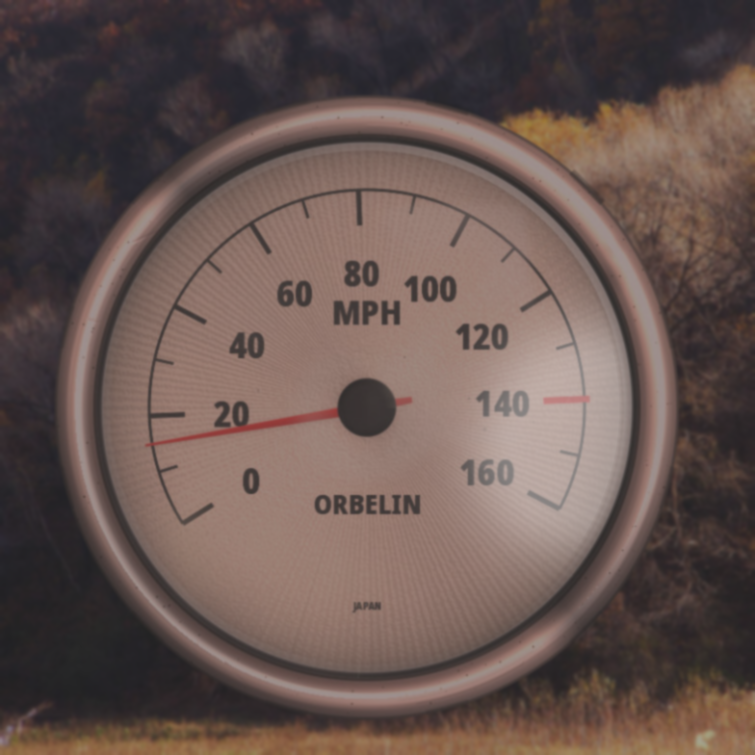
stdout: 15 mph
